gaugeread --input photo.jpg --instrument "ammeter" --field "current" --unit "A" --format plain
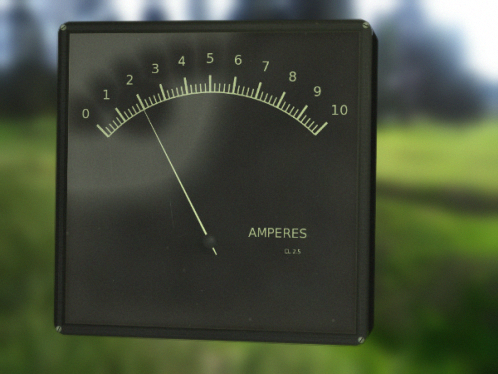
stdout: 2 A
